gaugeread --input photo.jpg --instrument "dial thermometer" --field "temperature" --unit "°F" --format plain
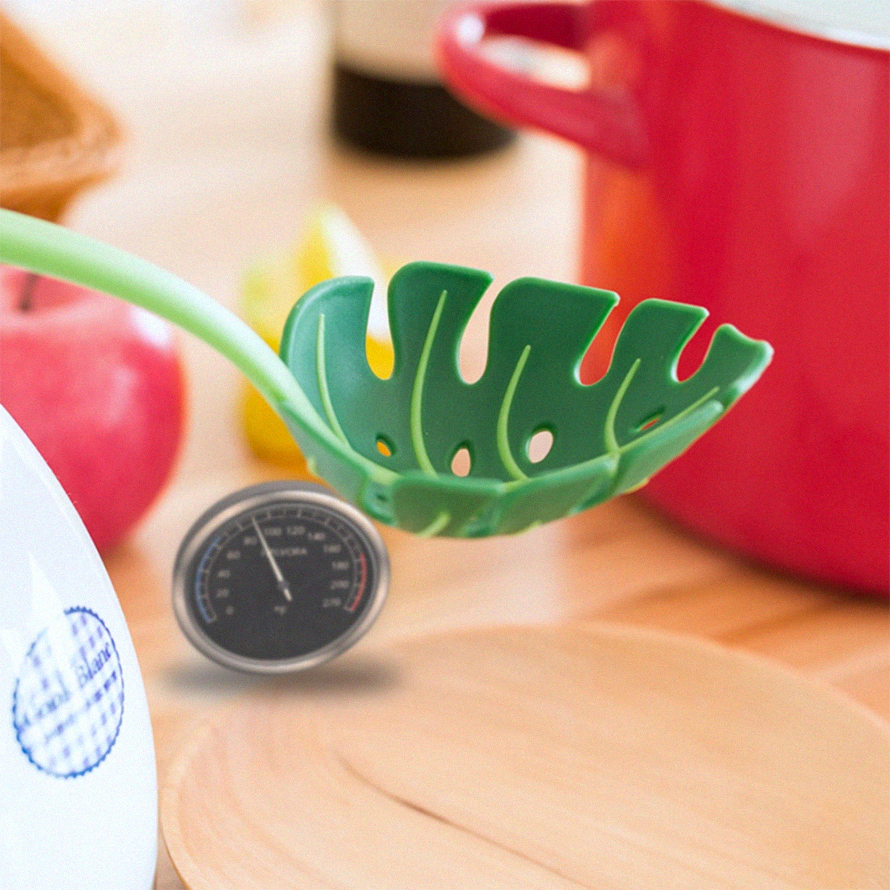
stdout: 90 °F
